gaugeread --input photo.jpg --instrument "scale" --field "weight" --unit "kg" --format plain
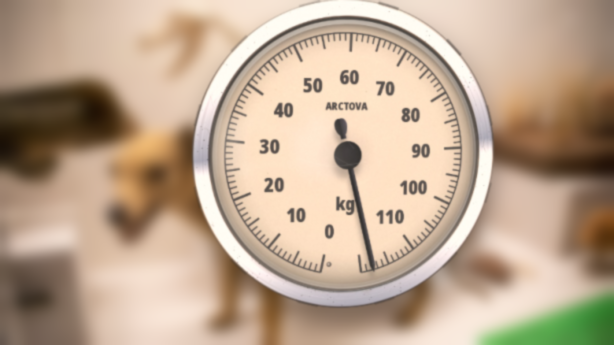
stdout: 118 kg
